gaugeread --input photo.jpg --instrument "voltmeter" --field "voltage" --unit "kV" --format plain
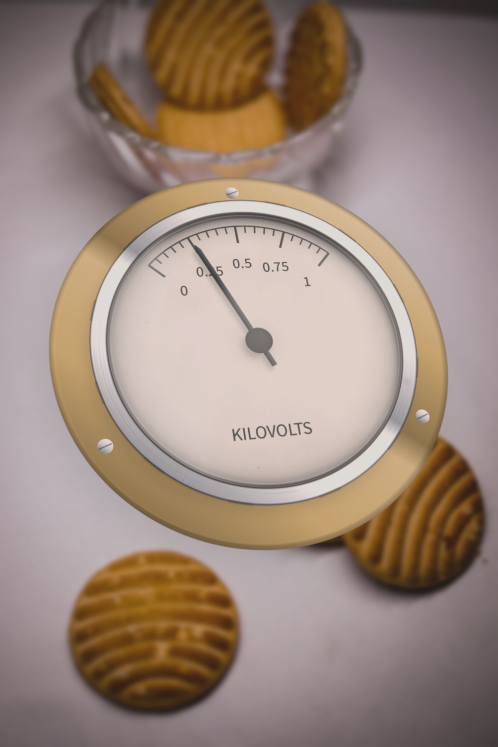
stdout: 0.25 kV
